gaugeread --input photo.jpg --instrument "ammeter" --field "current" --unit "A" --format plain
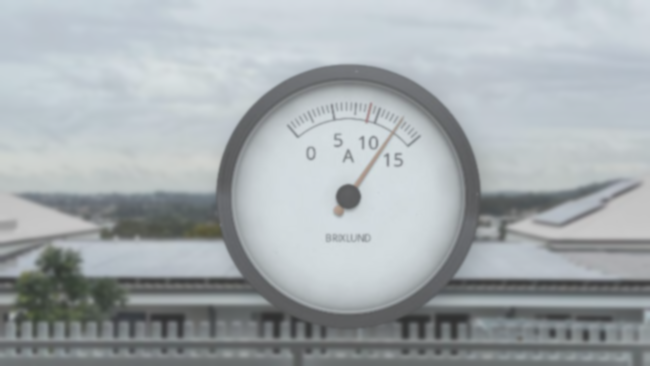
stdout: 12.5 A
